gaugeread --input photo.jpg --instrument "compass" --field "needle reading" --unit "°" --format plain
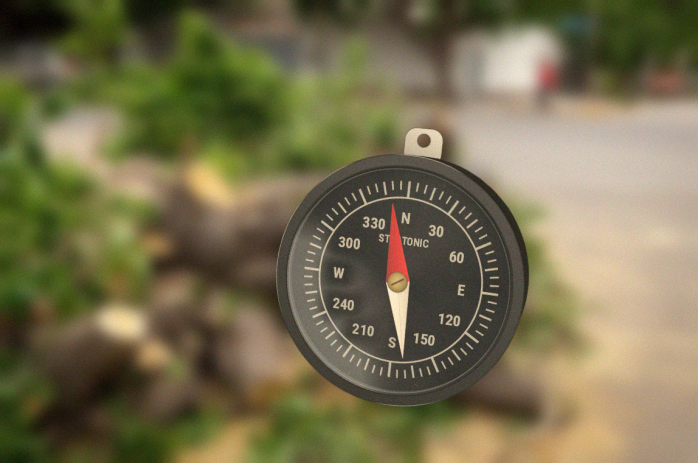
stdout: 350 °
